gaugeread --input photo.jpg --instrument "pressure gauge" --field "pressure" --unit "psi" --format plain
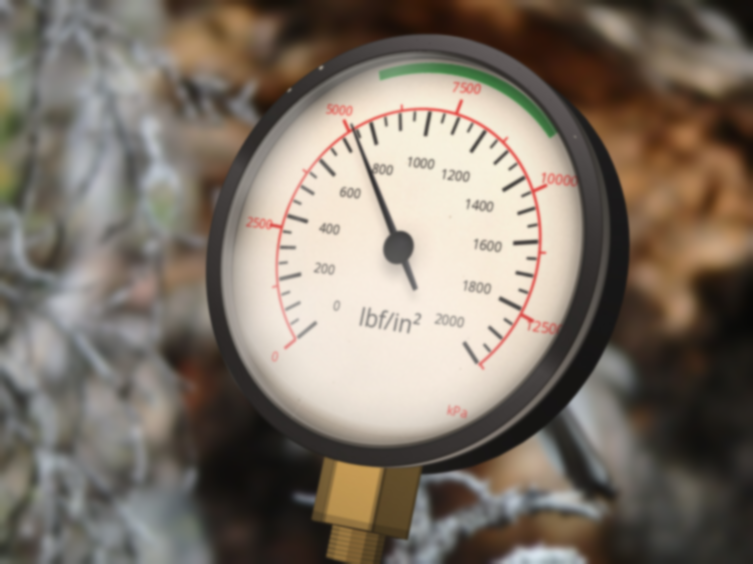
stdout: 750 psi
